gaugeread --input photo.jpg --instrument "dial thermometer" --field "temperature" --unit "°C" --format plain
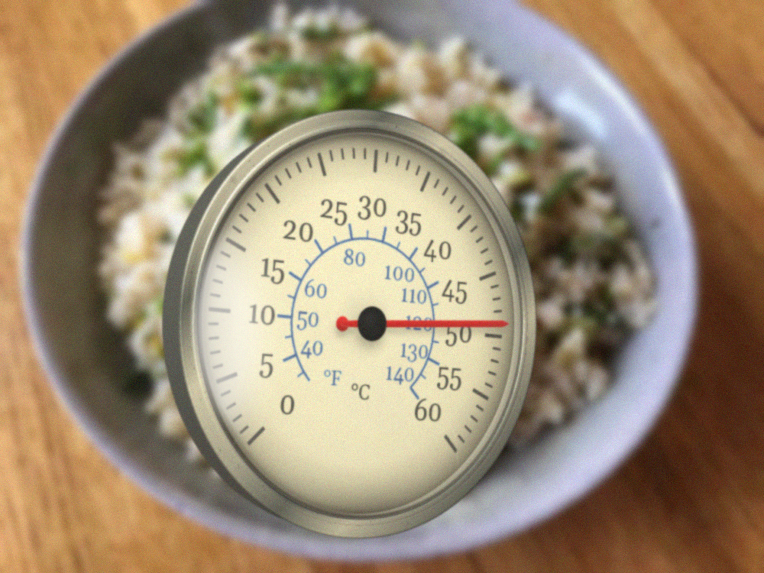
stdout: 49 °C
